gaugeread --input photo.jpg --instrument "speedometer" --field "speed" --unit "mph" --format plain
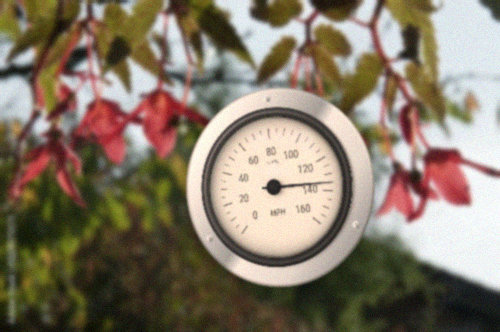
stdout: 135 mph
